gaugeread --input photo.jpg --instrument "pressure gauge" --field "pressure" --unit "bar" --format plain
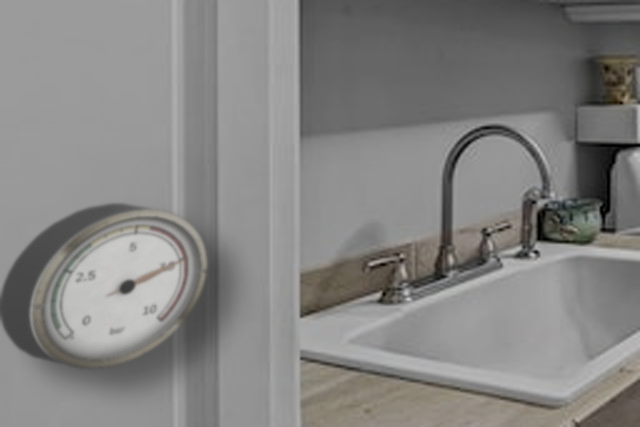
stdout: 7.5 bar
